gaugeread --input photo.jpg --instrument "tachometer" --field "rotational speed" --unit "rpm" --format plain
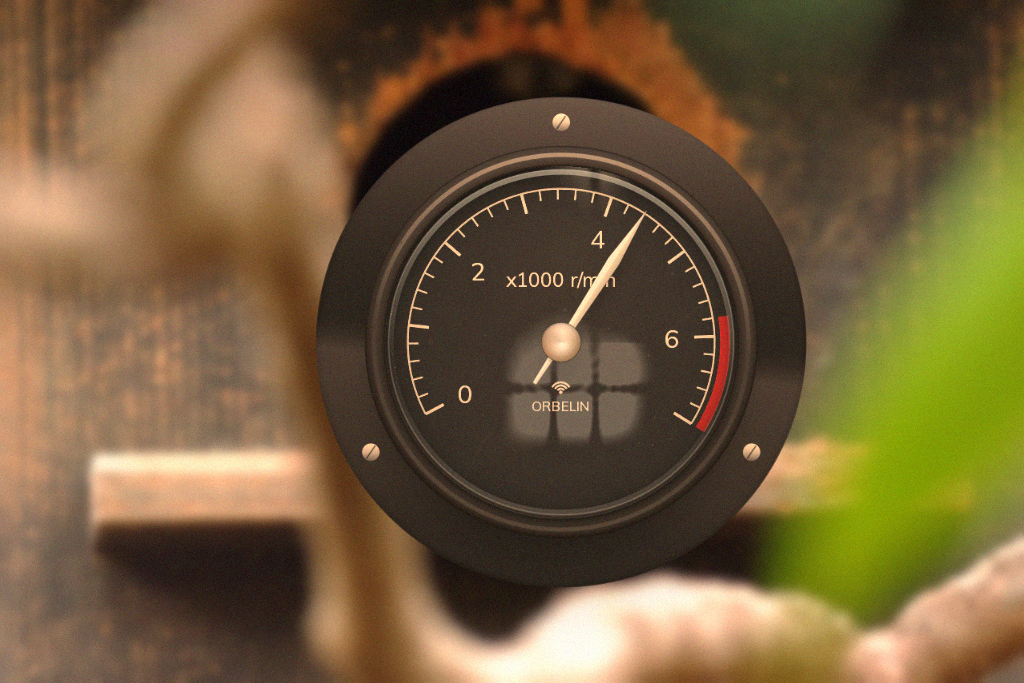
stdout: 4400 rpm
